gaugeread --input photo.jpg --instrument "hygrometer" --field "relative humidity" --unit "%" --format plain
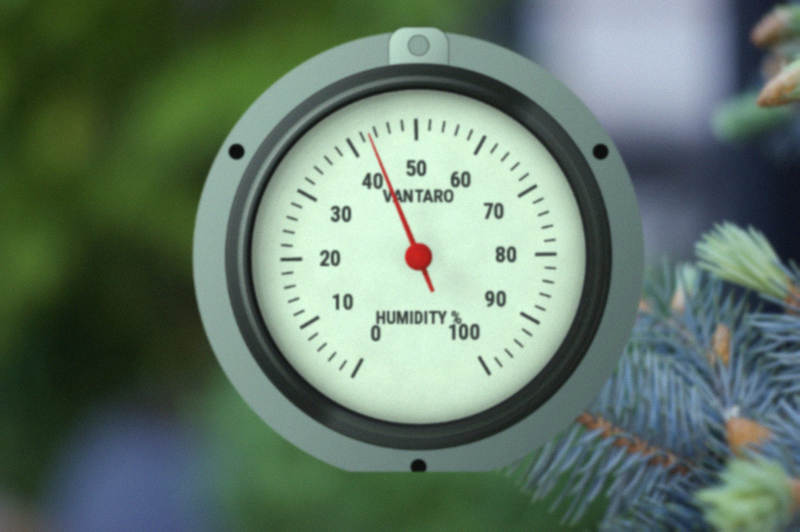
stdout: 43 %
